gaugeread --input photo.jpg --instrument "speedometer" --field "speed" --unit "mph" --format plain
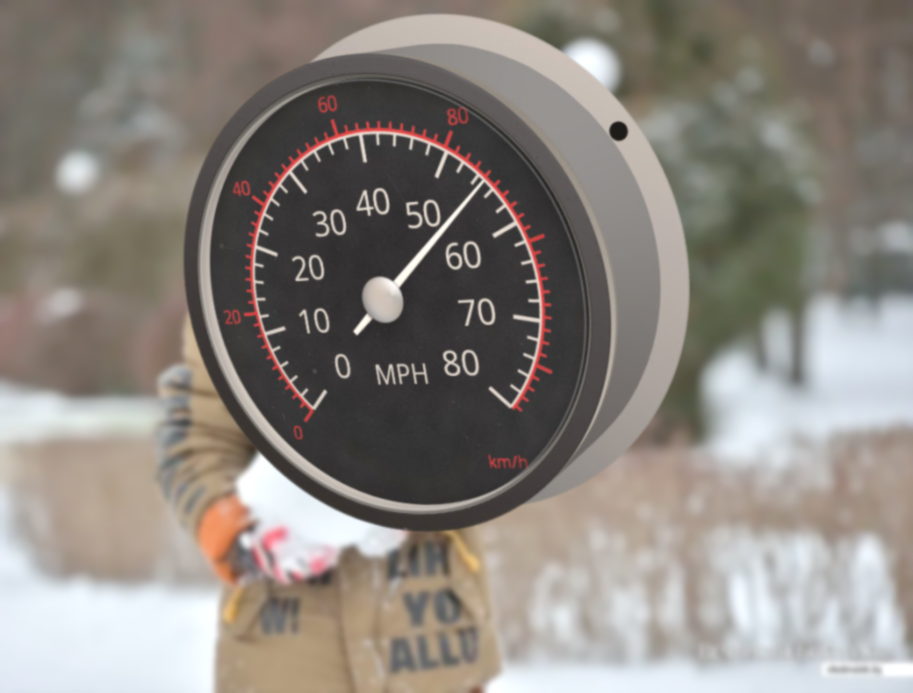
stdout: 55 mph
